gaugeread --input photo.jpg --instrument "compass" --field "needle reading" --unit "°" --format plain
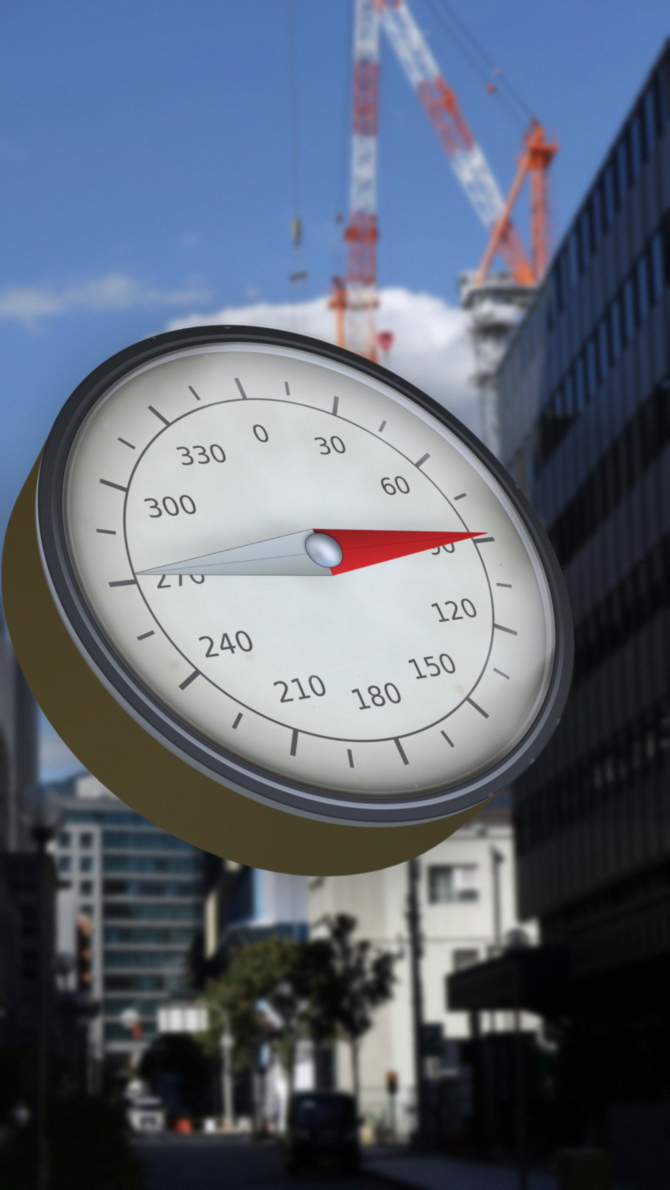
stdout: 90 °
